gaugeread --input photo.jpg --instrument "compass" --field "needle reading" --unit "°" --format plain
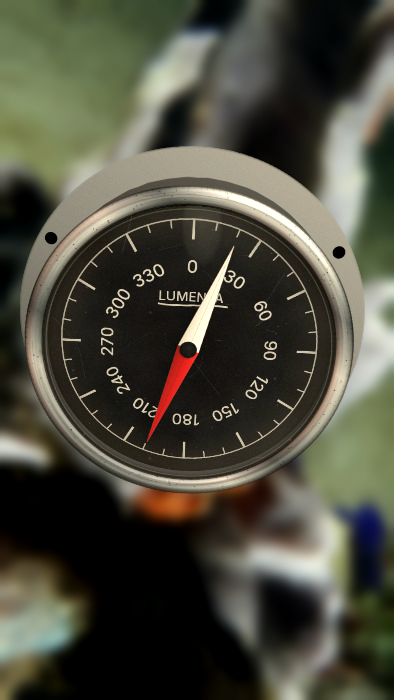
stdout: 200 °
